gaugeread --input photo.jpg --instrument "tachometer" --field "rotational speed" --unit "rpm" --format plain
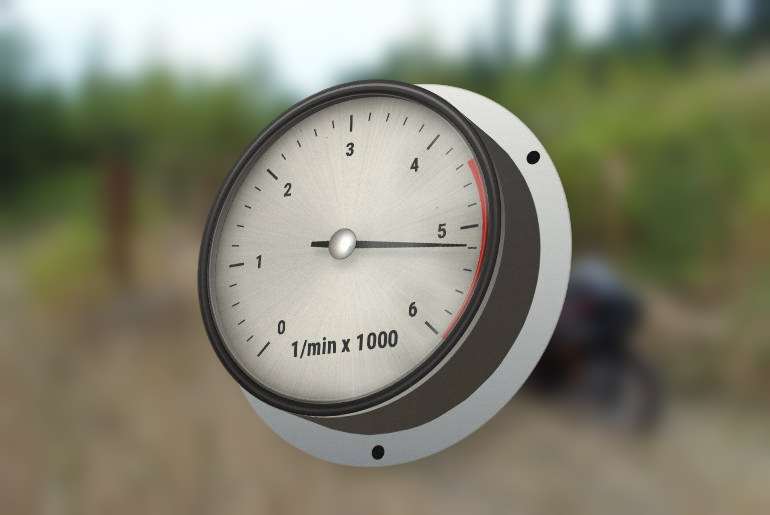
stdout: 5200 rpm
